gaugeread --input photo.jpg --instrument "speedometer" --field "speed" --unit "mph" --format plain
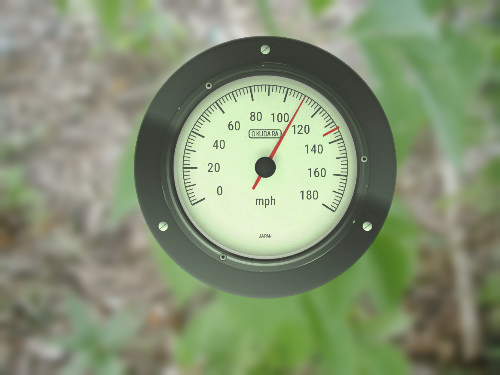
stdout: 110 mph
